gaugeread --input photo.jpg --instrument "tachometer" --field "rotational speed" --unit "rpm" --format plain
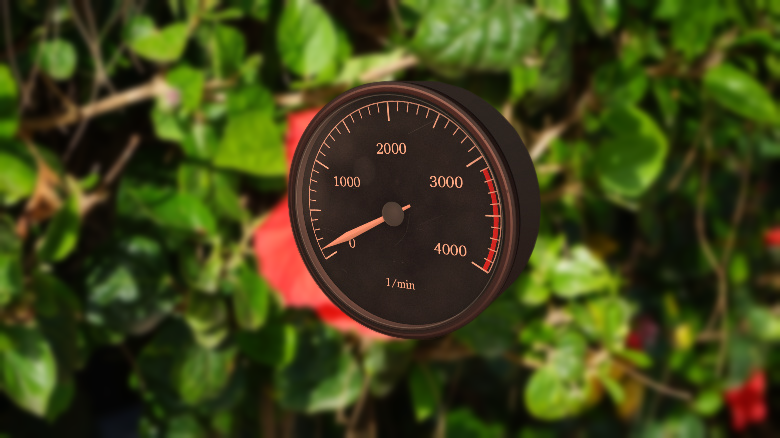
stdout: 100 rpm
